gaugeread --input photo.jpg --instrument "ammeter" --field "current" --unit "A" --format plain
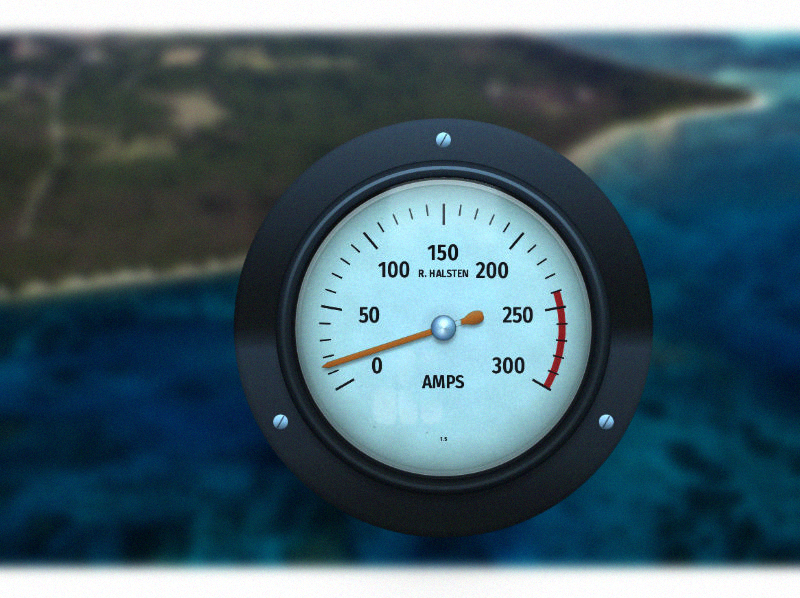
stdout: 15 A
